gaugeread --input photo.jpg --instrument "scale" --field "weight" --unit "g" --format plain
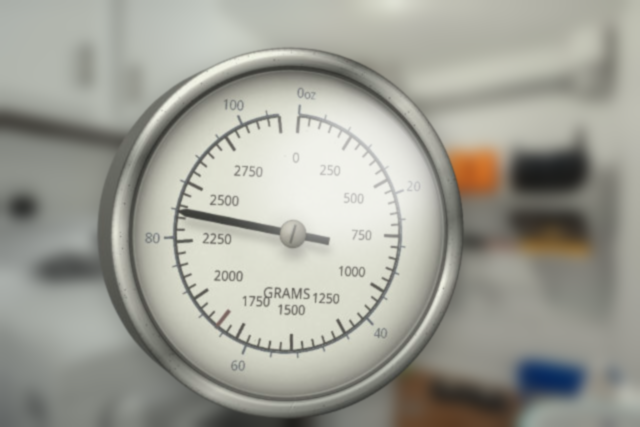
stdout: 2375 g
